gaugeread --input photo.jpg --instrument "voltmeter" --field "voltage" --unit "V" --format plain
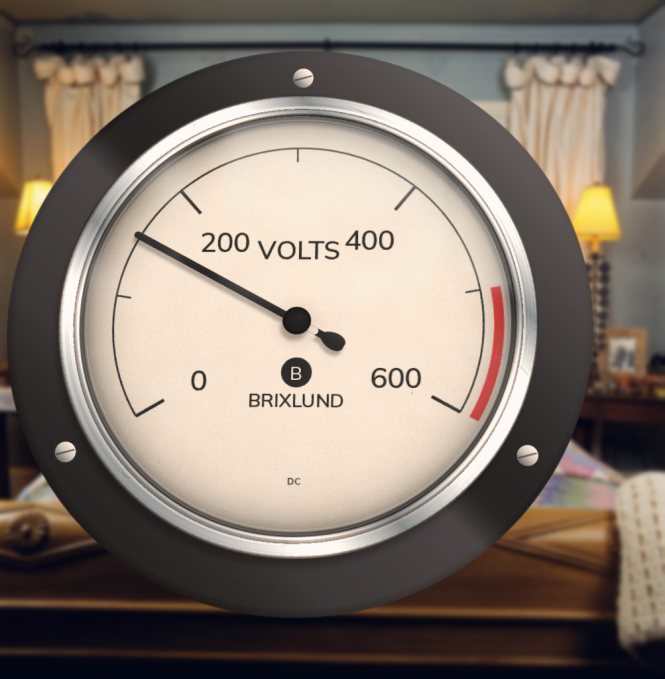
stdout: 150 V
